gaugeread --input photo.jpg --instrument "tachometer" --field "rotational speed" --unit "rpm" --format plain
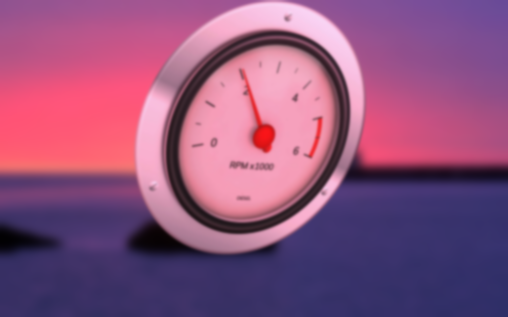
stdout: 2000 rpm
